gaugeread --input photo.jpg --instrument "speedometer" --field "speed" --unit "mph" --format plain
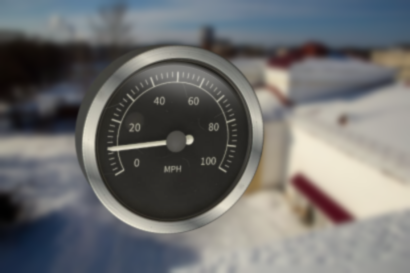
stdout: 10 mph
